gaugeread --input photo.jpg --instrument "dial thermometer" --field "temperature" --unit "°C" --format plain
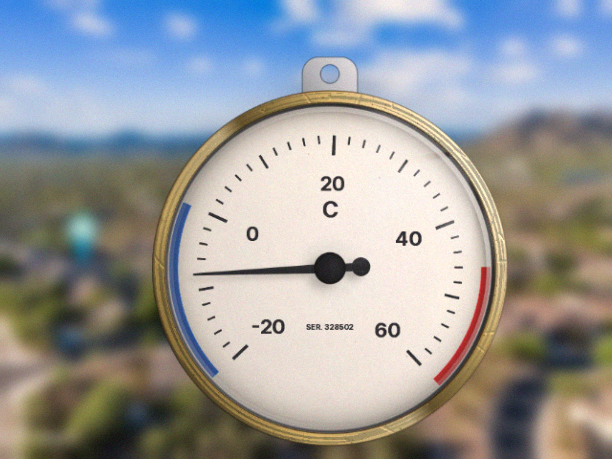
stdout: -8 °C
